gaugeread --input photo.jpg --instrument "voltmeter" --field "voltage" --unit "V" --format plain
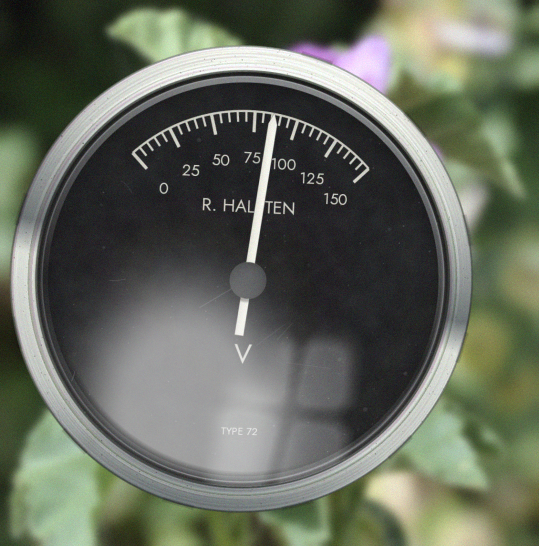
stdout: 85 V
